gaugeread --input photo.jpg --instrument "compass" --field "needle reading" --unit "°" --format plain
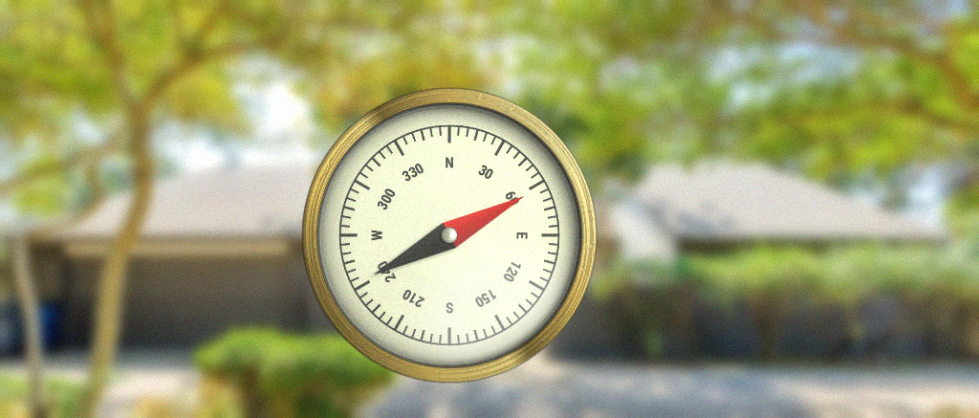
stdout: 62.5 °
